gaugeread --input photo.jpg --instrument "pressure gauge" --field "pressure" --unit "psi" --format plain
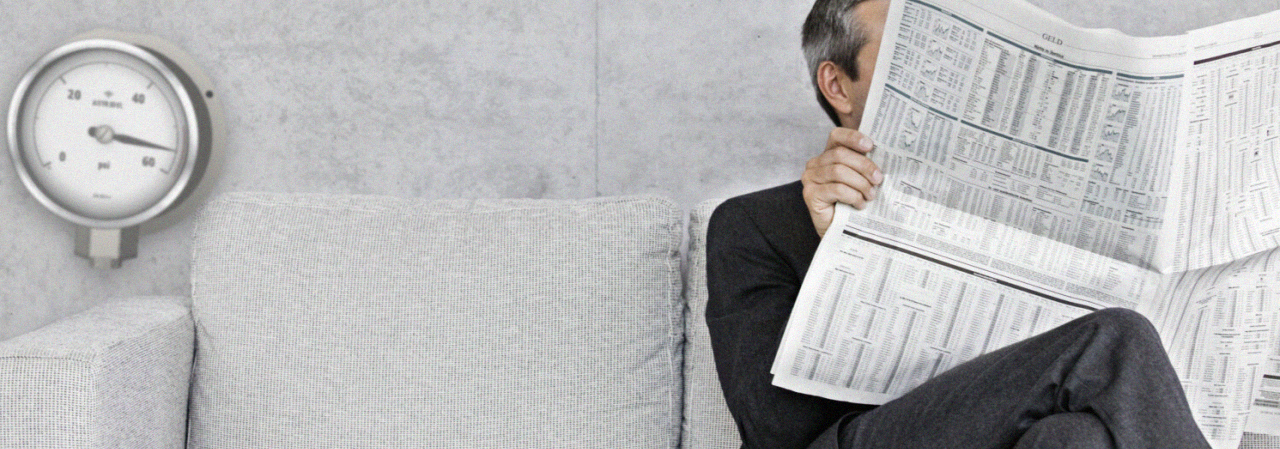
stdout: 55 psi
